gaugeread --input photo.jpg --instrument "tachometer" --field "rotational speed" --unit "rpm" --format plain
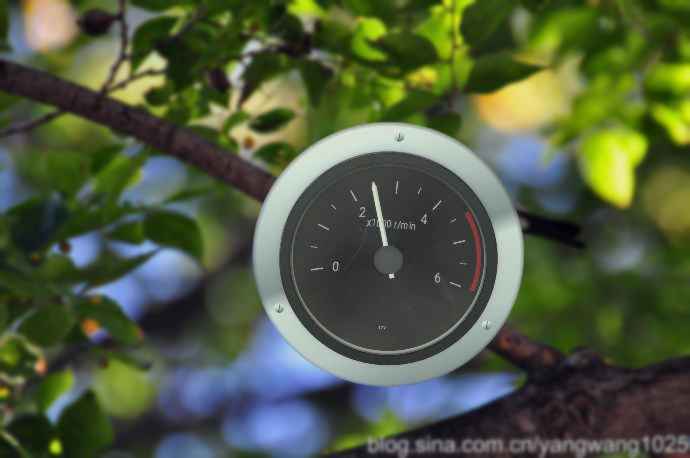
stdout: 2500 rpm
